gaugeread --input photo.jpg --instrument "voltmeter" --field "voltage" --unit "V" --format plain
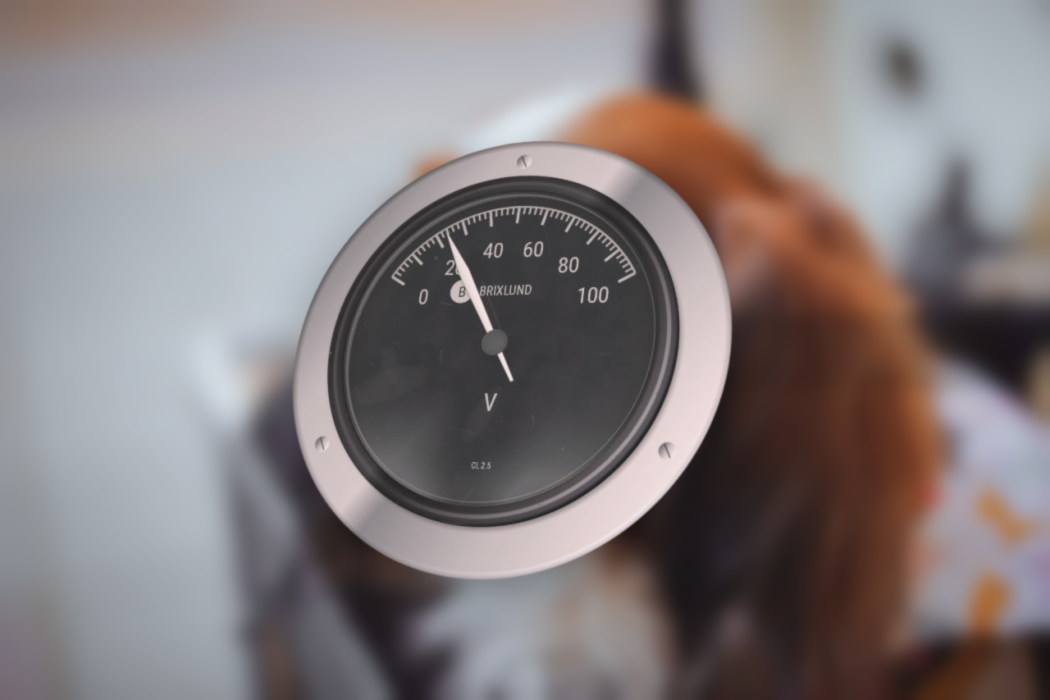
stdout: 24 V
